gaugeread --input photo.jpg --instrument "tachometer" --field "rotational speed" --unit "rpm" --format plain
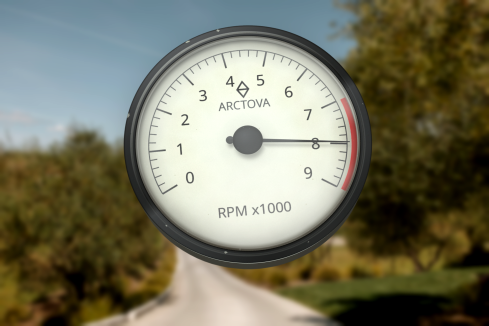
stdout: 8000 rpm
